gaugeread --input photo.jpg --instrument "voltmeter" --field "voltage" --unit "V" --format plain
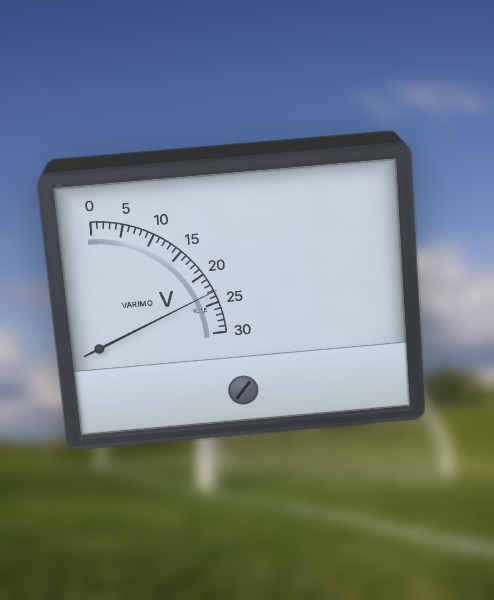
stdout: 23 V
